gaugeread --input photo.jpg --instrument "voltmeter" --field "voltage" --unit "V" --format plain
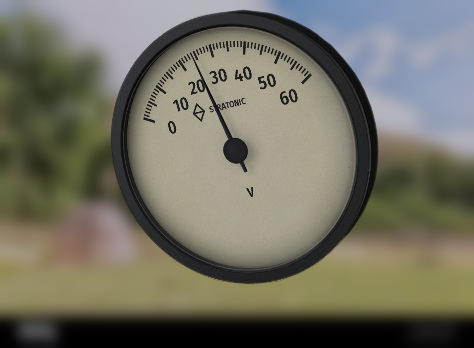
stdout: 25 V
